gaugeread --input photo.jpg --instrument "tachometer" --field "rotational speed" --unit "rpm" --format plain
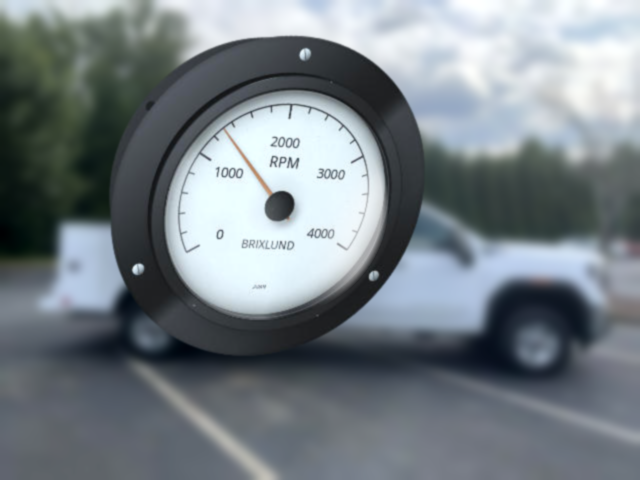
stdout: 1300 rpm
